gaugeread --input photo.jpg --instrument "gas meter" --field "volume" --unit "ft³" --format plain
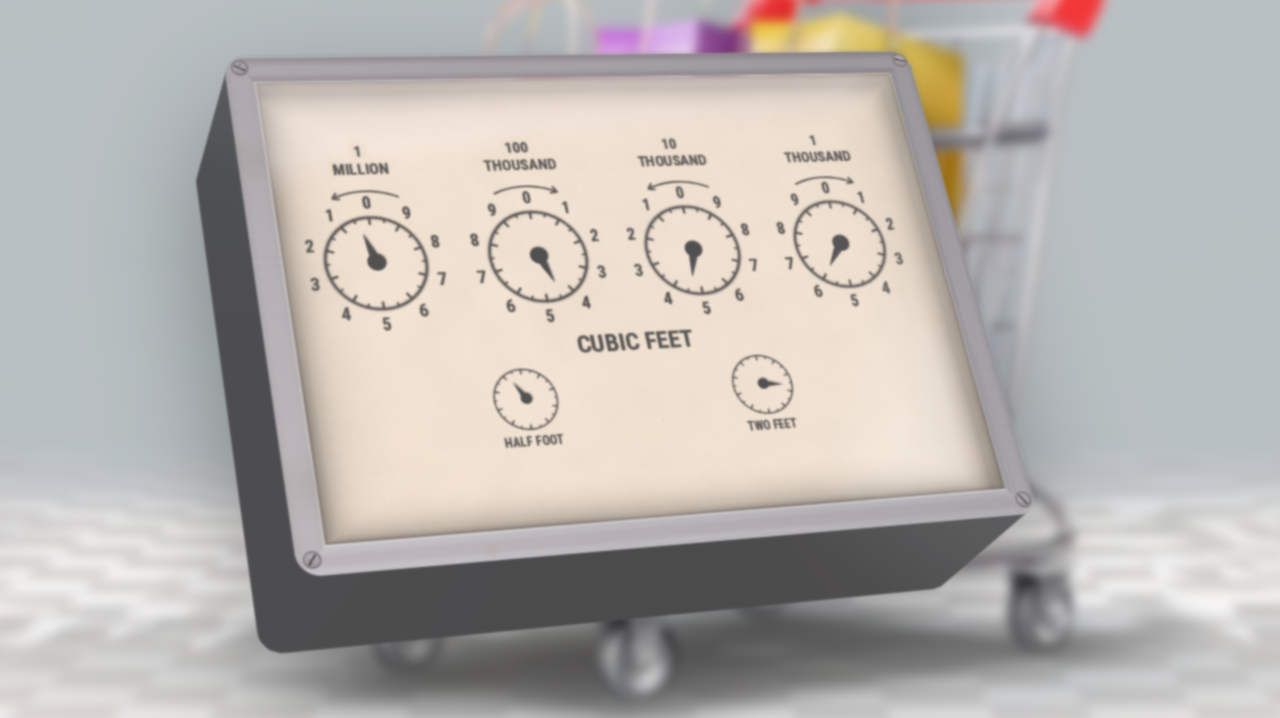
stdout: 44600 ft³
